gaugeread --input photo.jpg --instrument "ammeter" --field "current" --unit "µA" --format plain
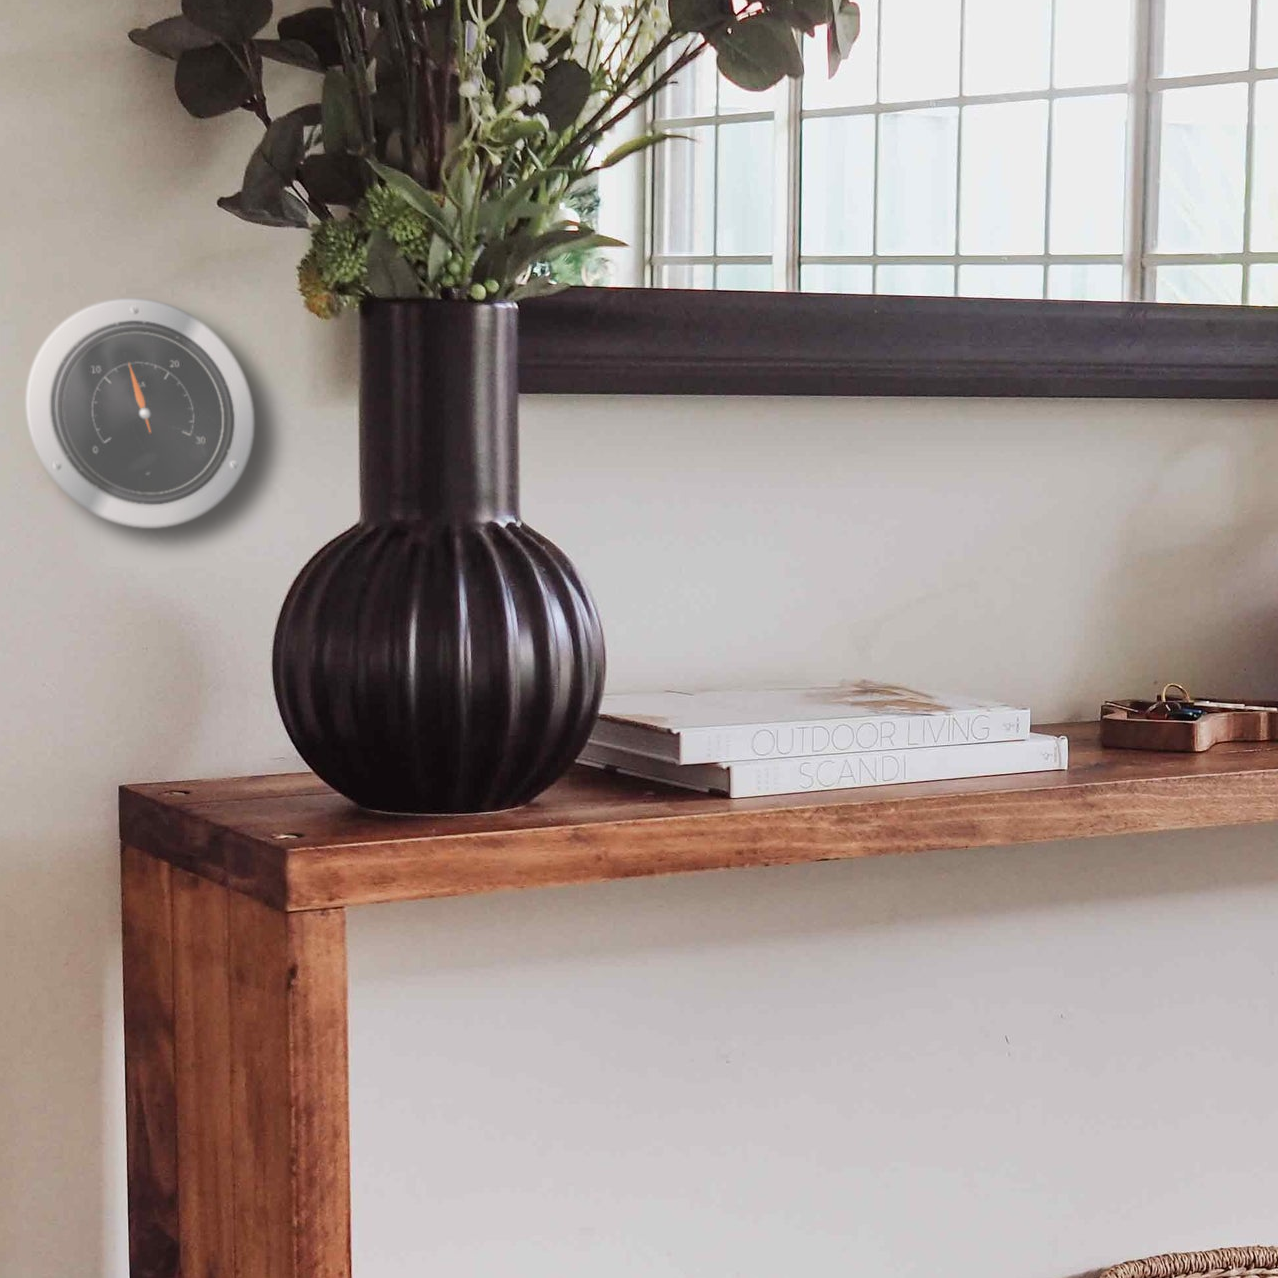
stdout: 14 µA
